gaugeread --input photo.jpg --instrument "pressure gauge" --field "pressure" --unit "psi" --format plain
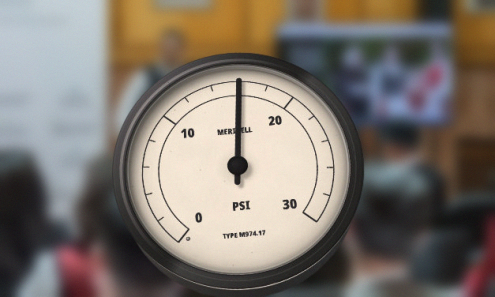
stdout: 16 psi
